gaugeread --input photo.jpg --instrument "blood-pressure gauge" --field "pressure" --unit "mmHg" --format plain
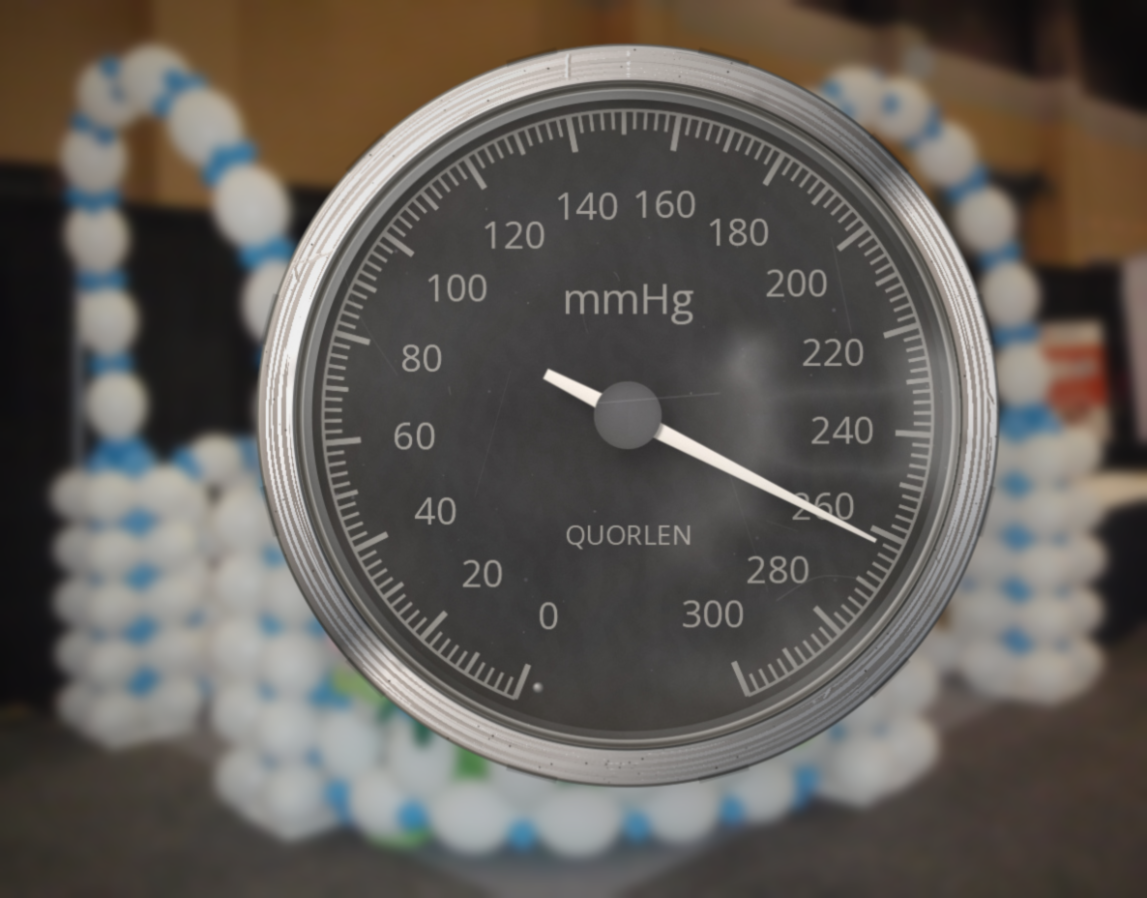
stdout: 262 mmHg
